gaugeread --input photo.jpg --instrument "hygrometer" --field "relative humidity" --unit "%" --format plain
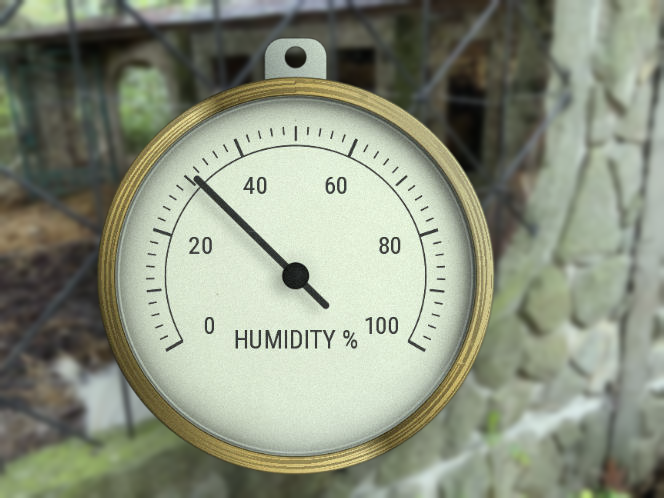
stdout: 31 %
